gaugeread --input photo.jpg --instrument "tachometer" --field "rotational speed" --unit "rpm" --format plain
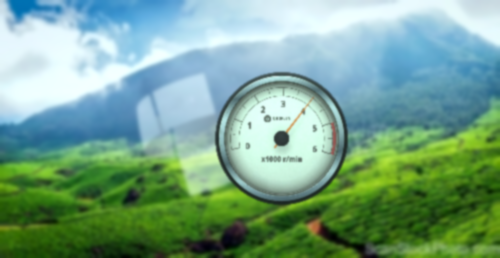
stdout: 4000 rpm
